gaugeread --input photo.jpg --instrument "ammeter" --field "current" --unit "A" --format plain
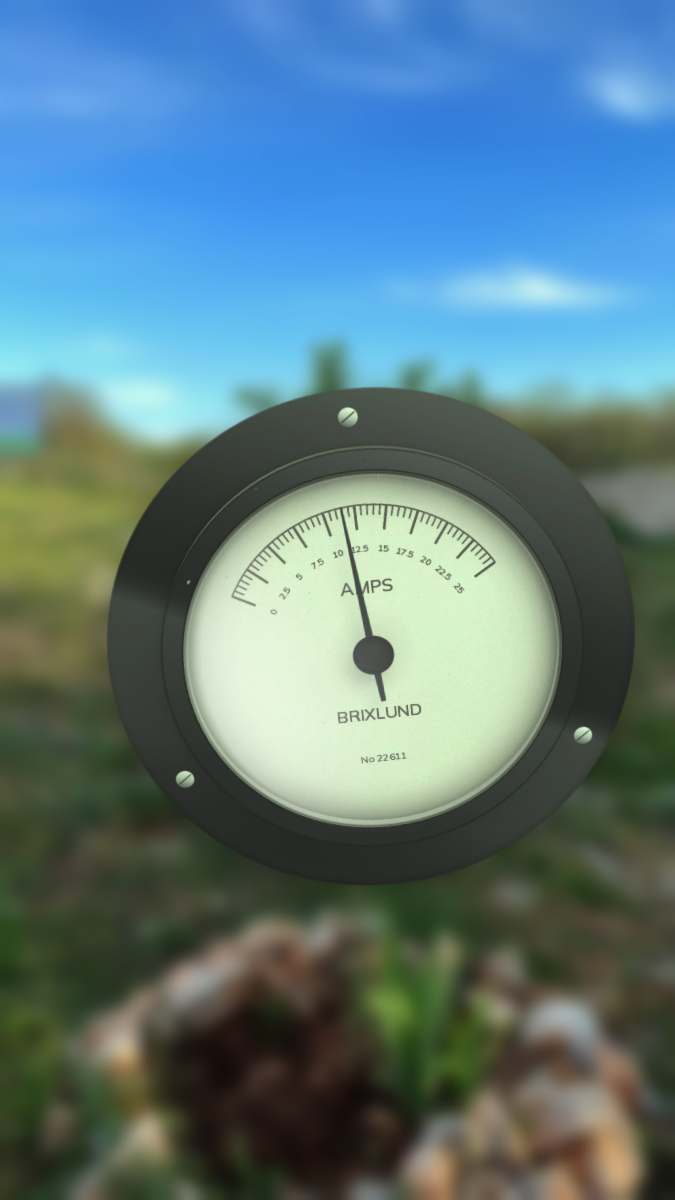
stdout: 11.5 A
